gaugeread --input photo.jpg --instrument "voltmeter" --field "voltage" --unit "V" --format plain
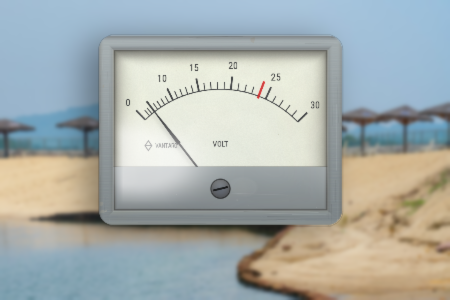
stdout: 5 V
